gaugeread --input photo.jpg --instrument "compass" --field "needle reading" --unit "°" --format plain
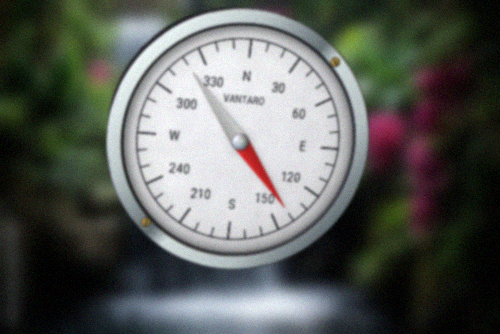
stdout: 140 °
